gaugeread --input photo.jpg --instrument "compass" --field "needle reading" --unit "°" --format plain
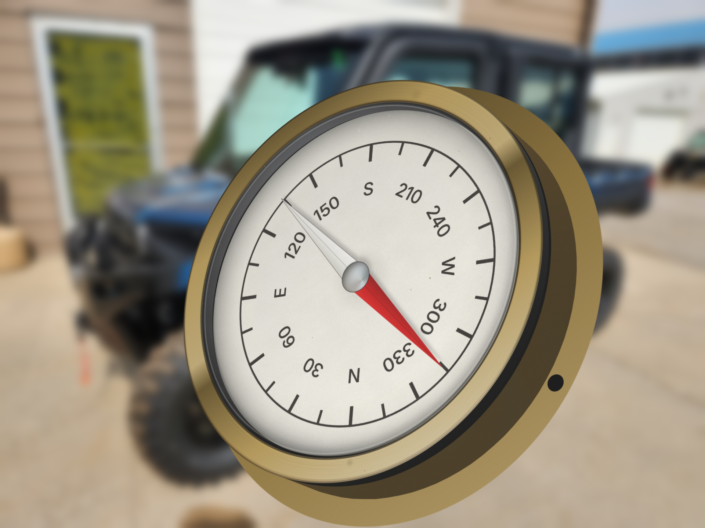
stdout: 315 °
